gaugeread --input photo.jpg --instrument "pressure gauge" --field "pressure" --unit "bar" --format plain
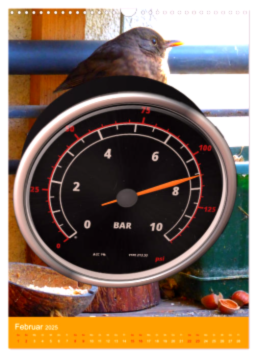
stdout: 7.5 bar
